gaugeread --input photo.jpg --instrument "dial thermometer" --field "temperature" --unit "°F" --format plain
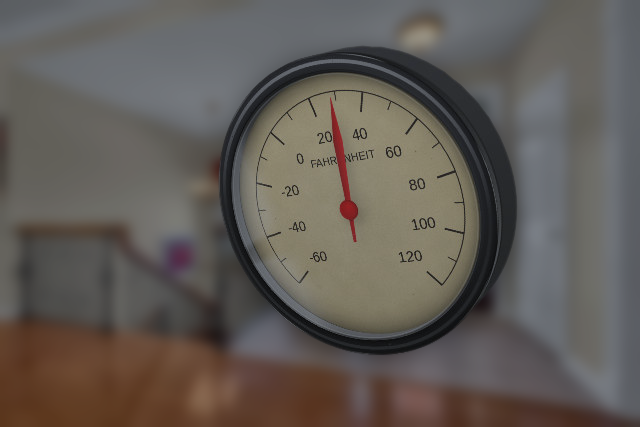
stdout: 30 °F
